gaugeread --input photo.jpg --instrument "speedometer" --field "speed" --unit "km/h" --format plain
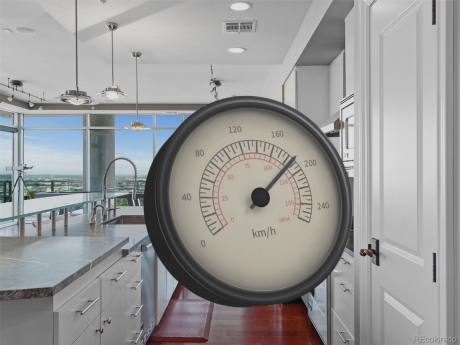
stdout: 185 km/h
